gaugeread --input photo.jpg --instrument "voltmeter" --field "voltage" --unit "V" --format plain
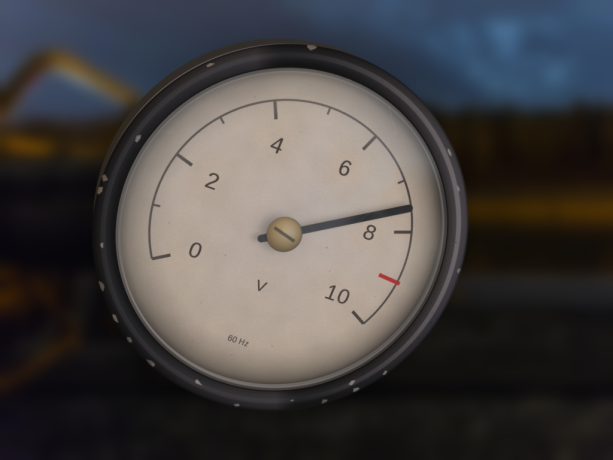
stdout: 7.5 V
